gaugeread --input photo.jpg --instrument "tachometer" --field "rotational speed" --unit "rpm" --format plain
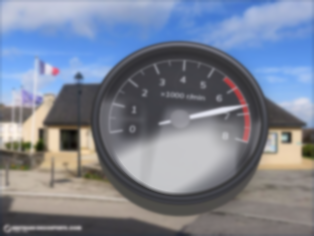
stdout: 6750 rpm
